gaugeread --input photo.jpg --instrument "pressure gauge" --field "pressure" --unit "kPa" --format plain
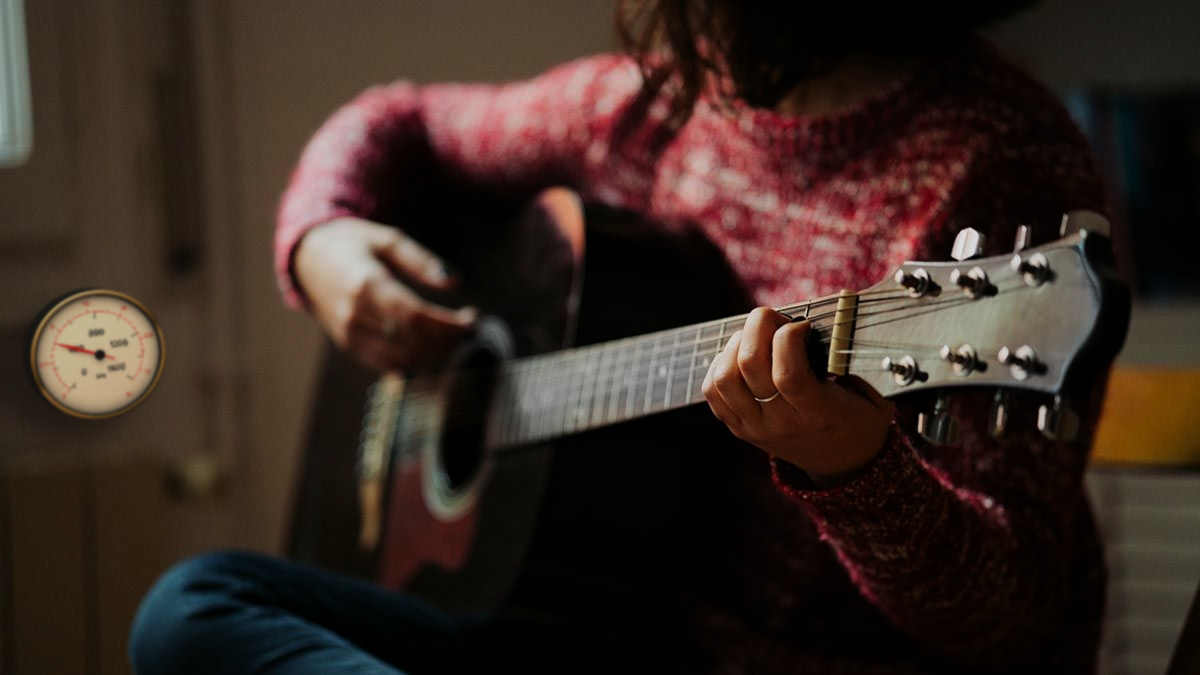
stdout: 400 kPa
